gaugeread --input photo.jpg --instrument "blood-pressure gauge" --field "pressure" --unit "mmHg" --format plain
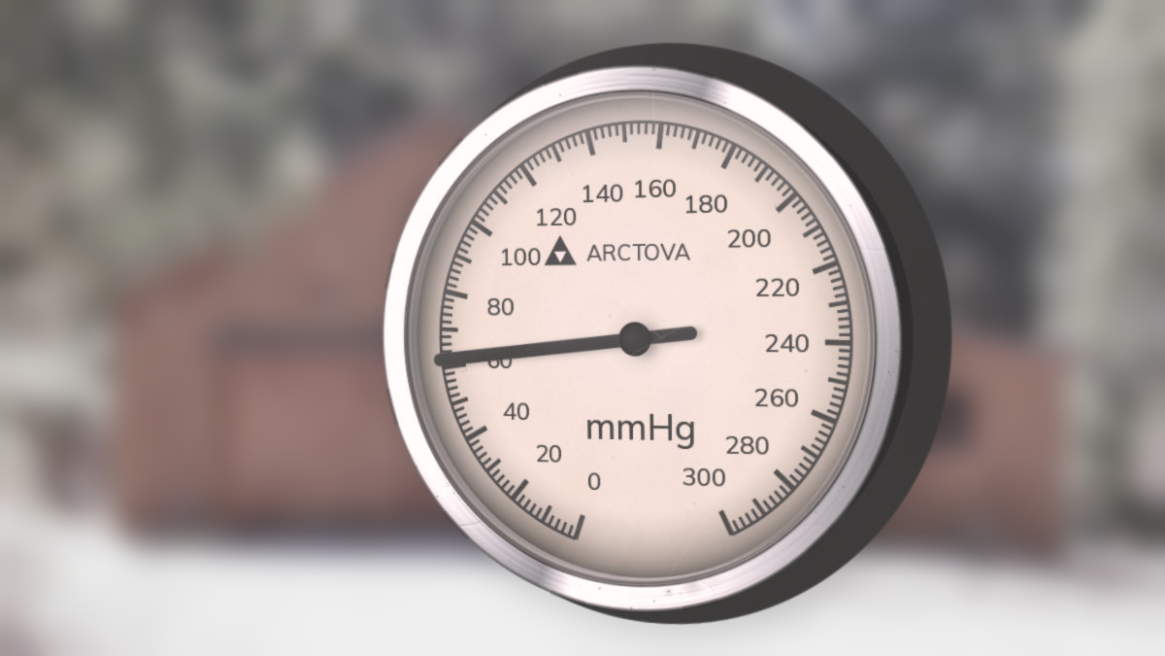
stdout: 62 mmHg
